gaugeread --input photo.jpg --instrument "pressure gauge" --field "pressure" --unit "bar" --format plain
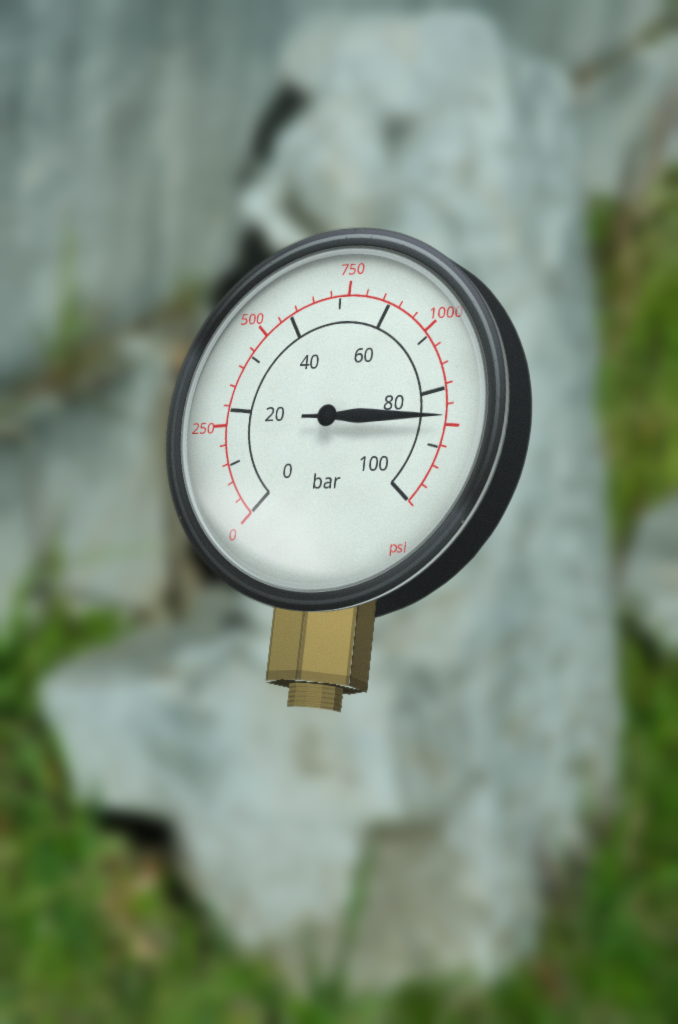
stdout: 85 bar
